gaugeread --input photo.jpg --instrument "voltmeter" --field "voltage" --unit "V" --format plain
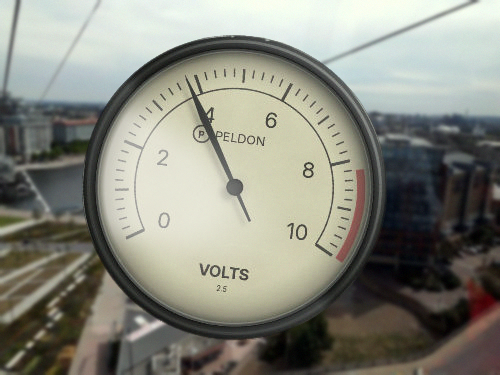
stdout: 3.8 V
